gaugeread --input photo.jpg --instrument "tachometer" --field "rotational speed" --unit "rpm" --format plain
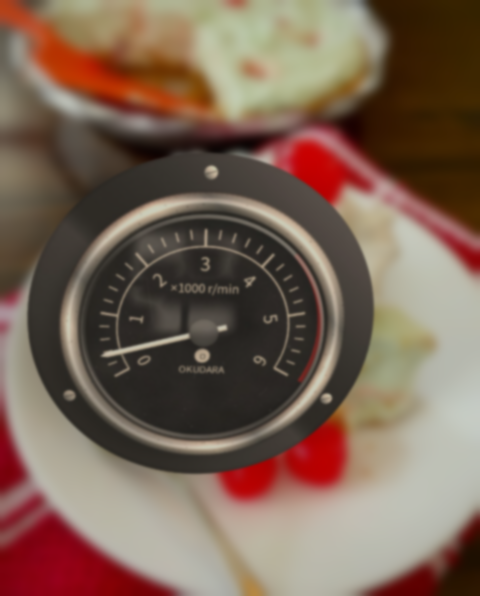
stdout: 400 rpm
